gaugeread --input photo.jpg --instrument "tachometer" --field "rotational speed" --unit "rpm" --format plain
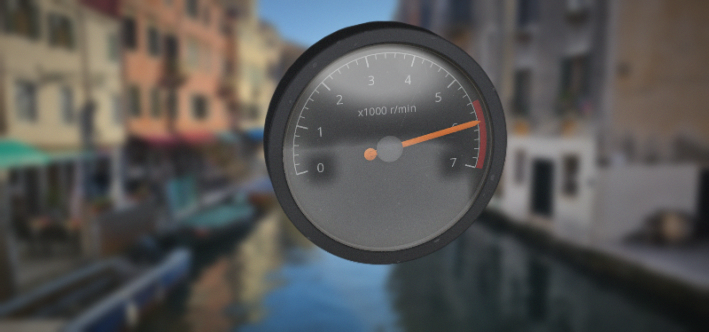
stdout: 6000 rpm
